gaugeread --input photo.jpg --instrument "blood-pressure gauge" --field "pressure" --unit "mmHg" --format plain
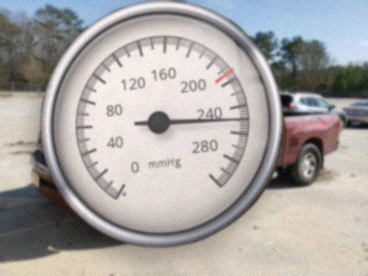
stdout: 250 mmHg
